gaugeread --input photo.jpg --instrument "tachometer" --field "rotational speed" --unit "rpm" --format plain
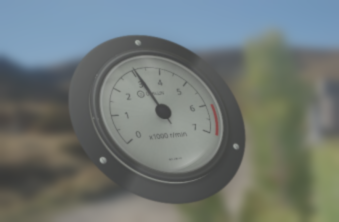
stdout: 3000 rpm
